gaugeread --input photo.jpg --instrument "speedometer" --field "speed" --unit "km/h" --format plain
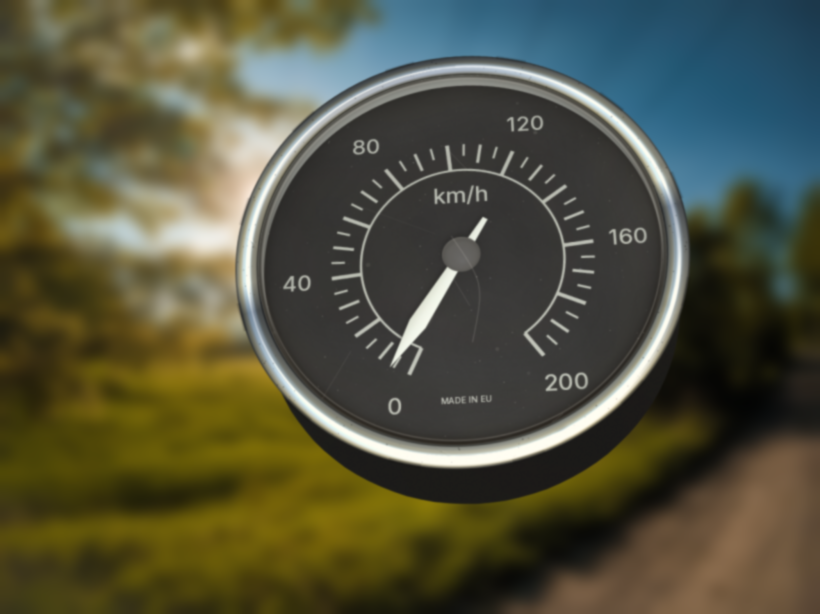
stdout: 5 km/h
